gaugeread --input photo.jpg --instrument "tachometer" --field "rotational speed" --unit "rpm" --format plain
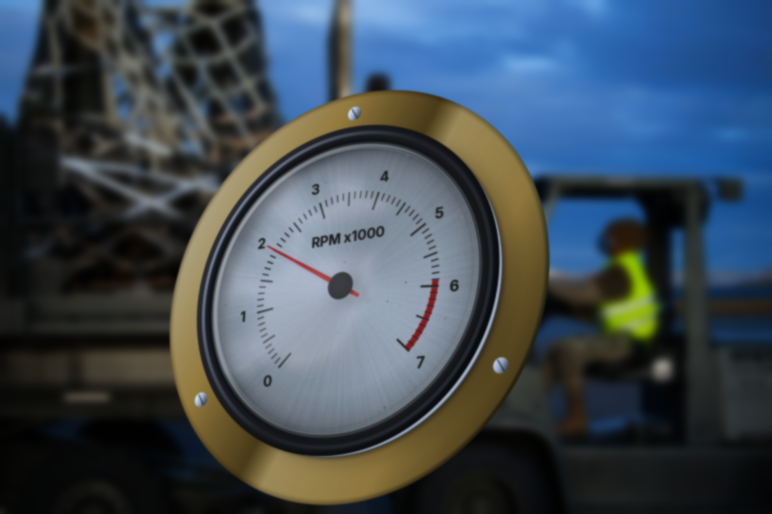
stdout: 2000 rpm
